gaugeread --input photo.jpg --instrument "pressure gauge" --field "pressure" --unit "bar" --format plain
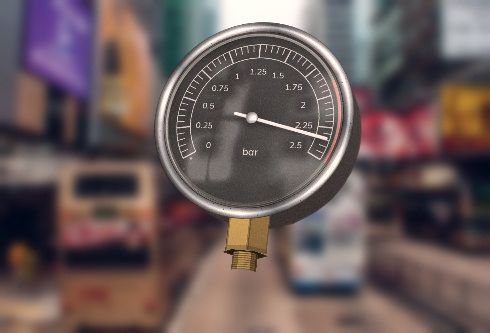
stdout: 2.35 bar
